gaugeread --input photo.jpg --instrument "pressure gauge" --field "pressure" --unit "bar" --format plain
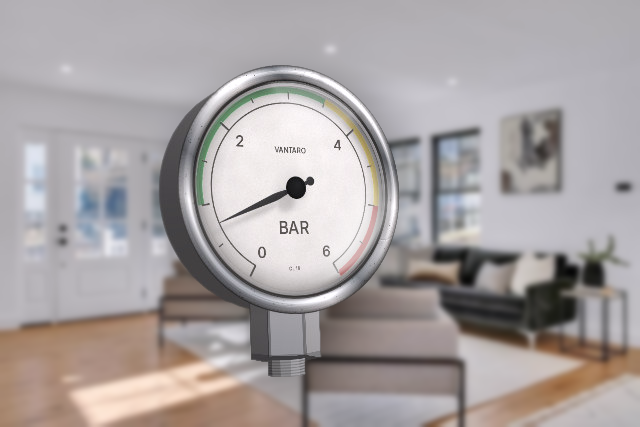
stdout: 0.75 bar
